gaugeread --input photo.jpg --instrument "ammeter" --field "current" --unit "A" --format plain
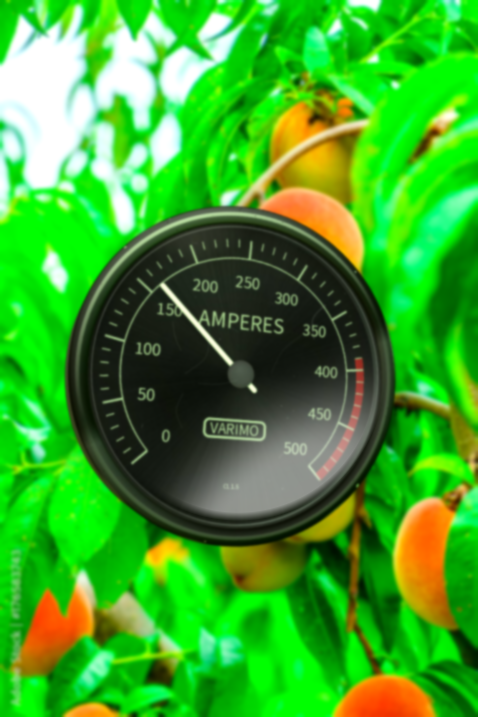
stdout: 160 A
